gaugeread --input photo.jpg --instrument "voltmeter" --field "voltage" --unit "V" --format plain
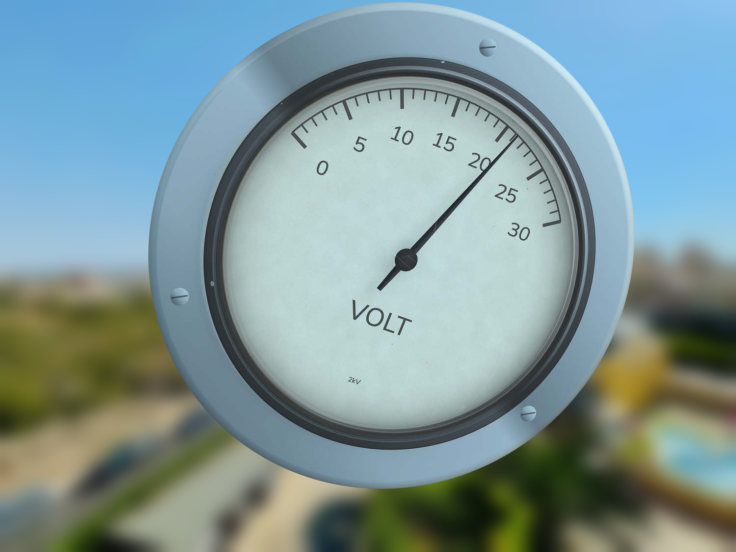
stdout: 21 V
